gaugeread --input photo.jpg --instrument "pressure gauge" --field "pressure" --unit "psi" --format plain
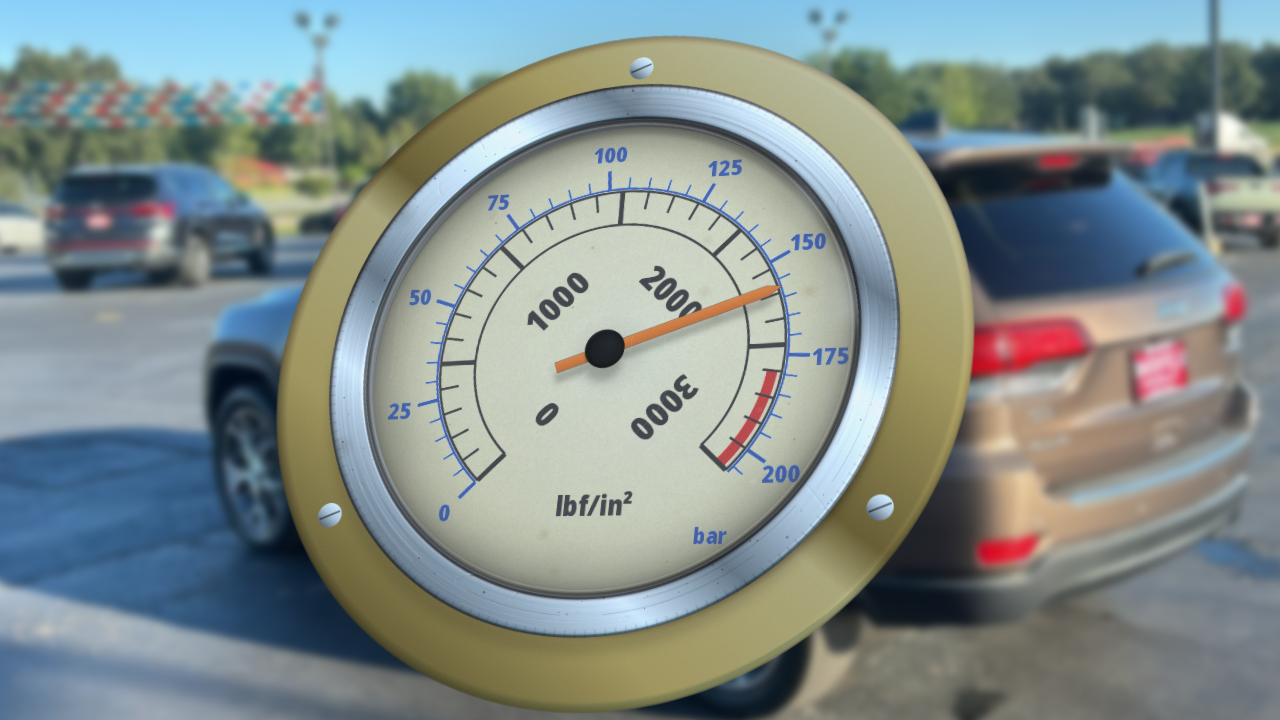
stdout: 2300 psi
